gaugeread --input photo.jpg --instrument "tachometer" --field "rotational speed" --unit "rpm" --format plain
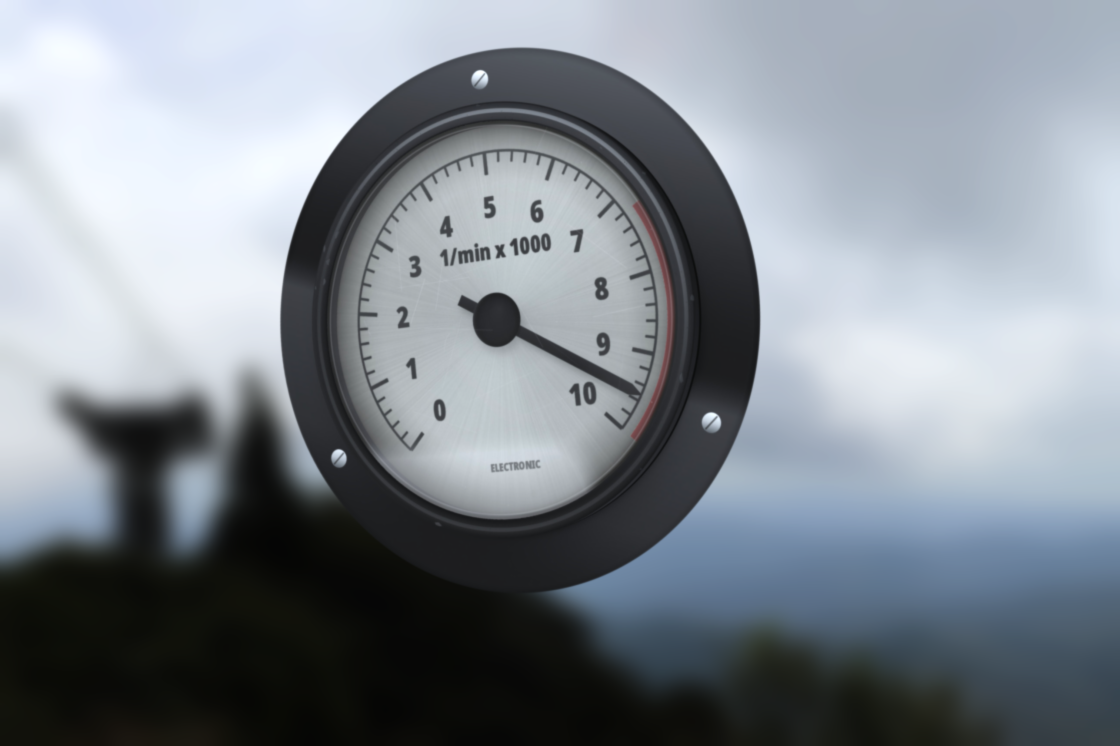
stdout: 9500 rpm
